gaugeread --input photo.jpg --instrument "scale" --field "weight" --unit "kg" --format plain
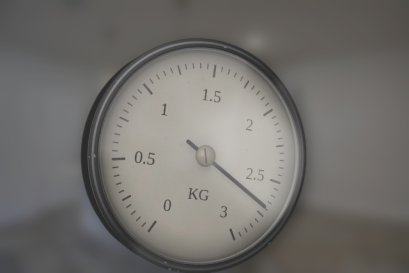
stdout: 2.7 kg
